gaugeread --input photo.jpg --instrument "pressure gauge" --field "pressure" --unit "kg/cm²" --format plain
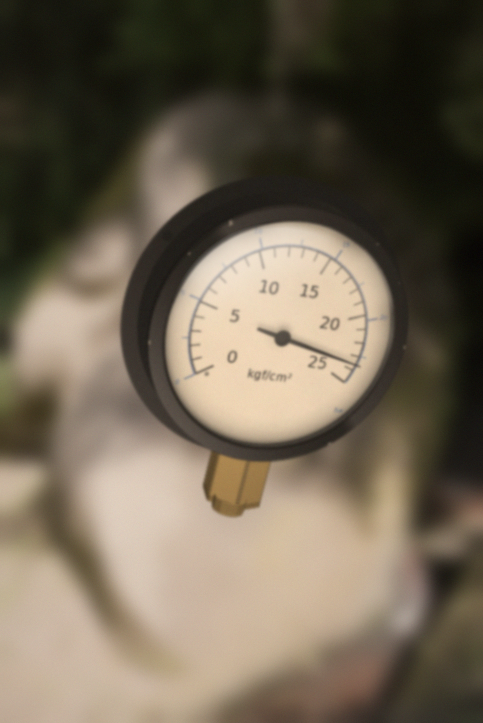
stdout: 23.5 kg/cm²
